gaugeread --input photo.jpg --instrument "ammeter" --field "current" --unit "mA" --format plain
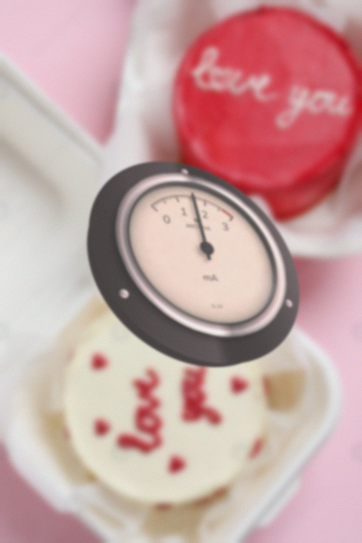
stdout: 1.5 mA
